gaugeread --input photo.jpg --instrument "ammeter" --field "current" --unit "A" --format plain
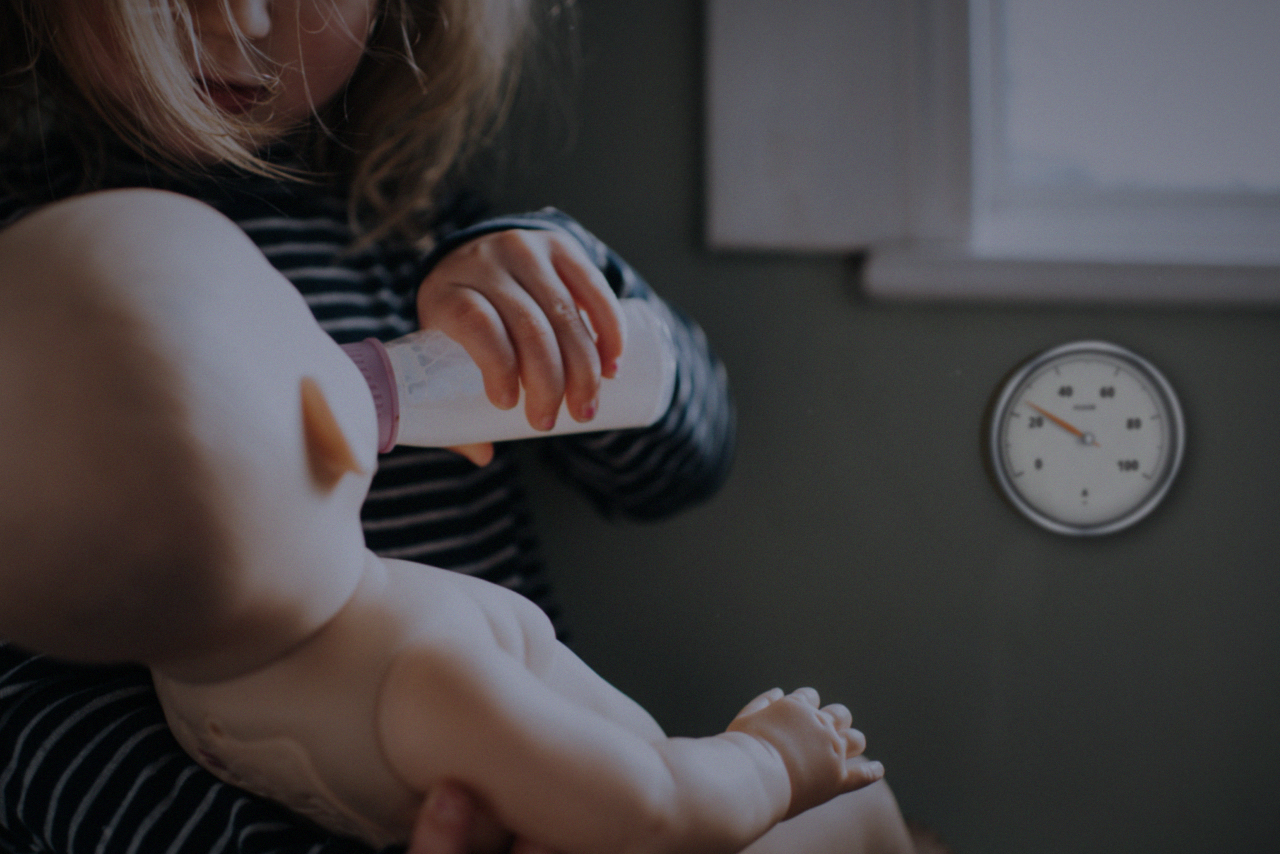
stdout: 25 A
